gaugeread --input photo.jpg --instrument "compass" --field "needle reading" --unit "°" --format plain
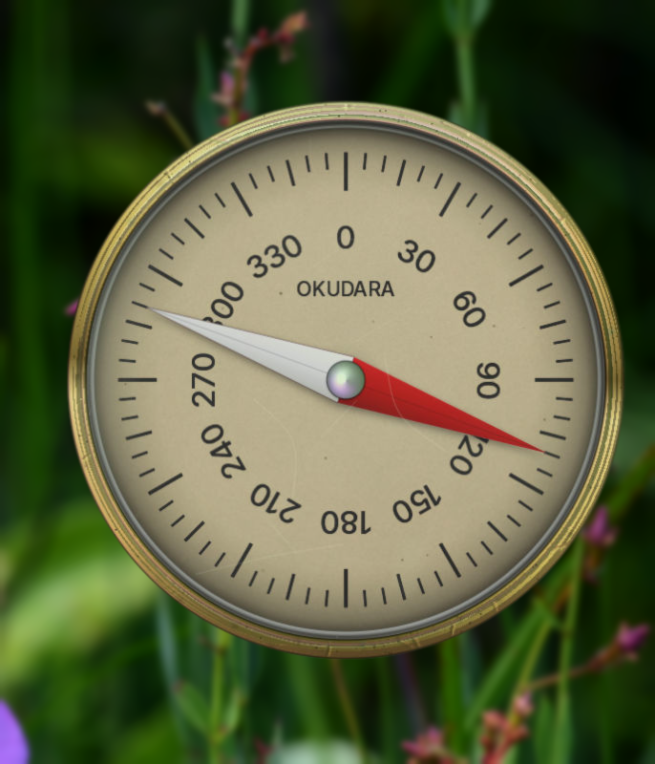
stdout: 110 °
